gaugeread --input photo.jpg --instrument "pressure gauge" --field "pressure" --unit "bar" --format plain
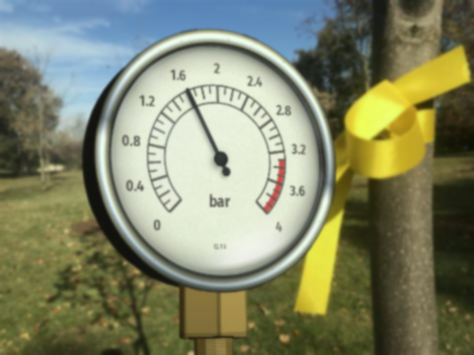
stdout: 1.6 bar
